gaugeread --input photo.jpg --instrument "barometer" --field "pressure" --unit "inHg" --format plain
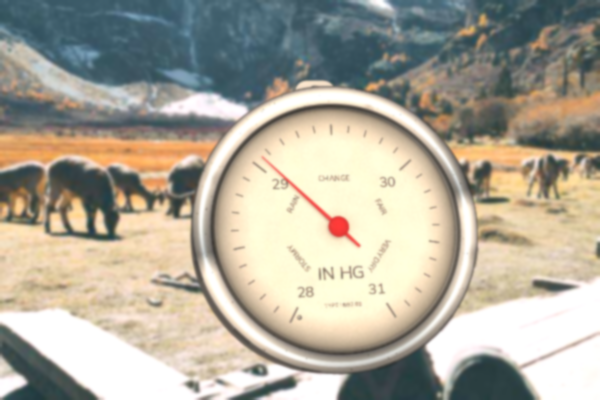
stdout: 29.05 inHg
